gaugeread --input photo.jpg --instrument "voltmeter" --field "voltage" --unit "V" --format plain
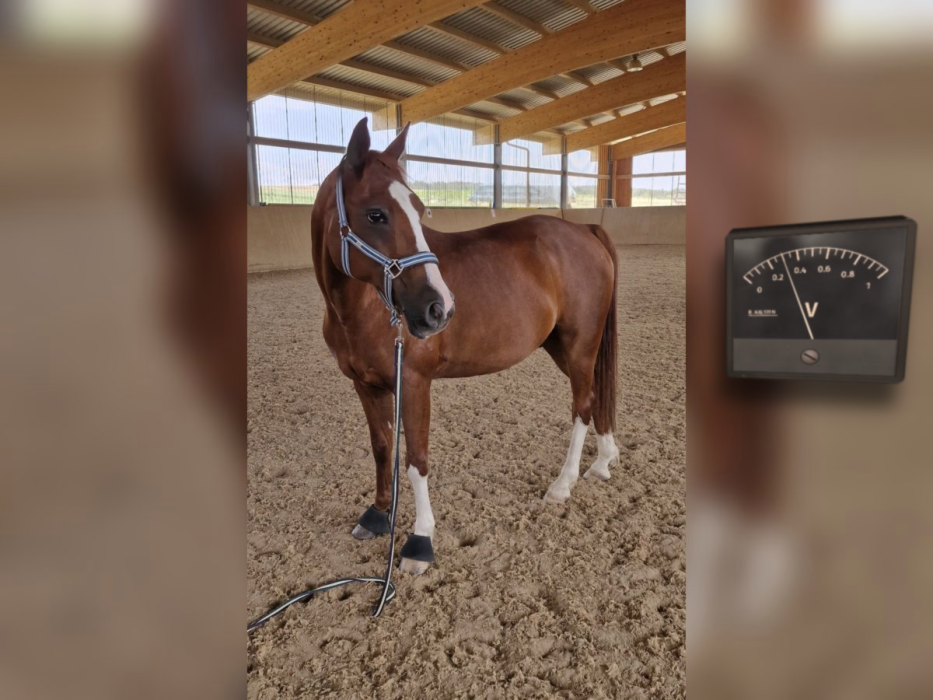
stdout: 0.3 V
